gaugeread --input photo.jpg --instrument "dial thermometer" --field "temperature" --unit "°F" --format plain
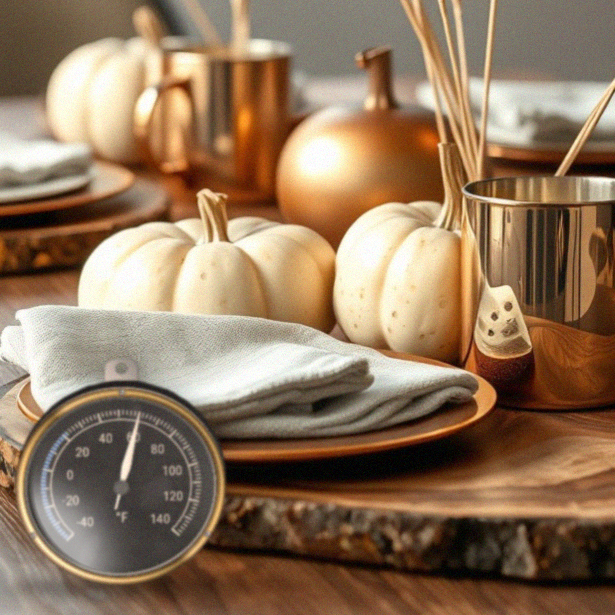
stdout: 60 °F
